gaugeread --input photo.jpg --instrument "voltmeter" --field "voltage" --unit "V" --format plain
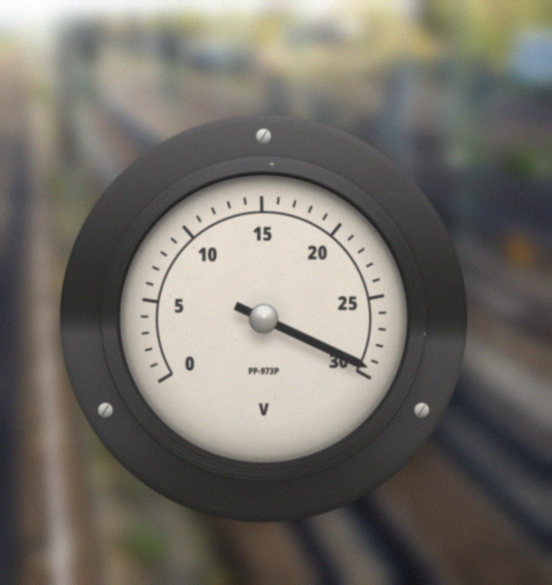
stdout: 29.5 V
